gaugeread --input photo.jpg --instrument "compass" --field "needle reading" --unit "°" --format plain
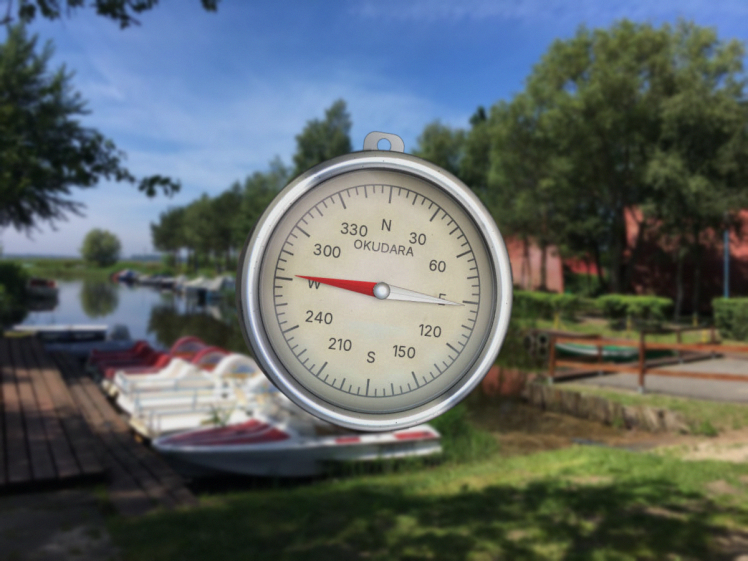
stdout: 272.5 °
